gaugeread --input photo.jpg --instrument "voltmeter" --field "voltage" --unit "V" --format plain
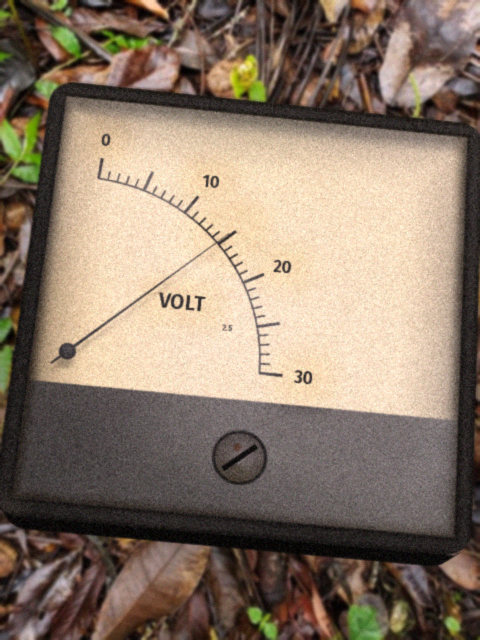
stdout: 15 V
